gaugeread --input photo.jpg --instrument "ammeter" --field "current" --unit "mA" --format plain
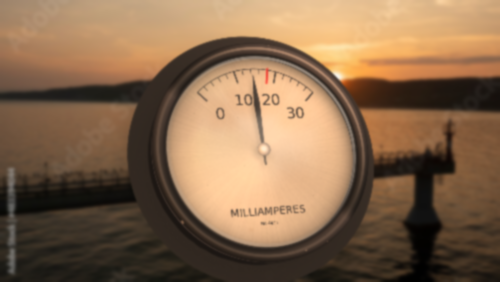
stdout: 14 mA
